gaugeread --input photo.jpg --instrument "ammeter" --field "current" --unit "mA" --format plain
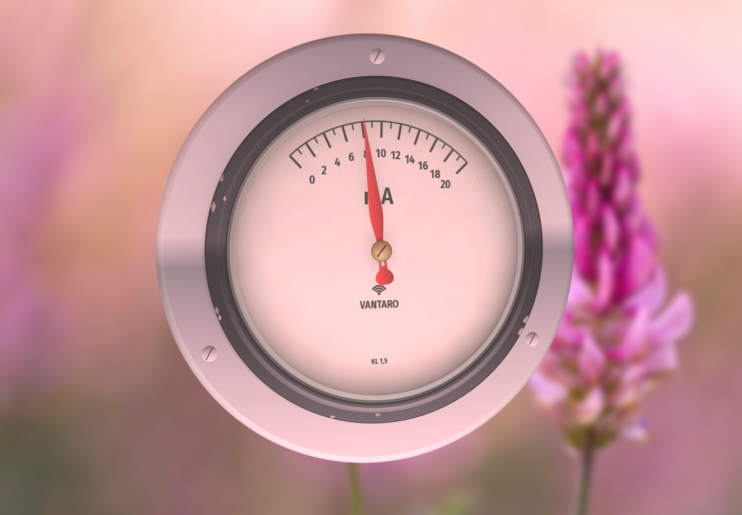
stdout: 8 mA
